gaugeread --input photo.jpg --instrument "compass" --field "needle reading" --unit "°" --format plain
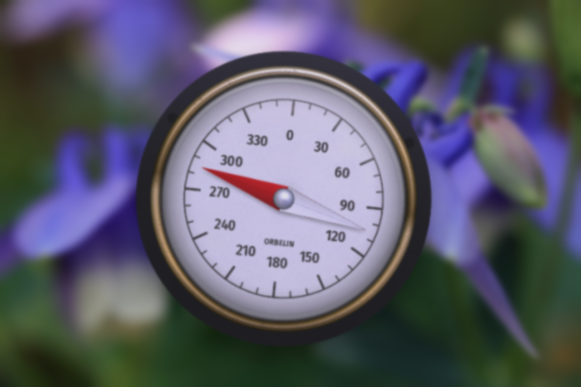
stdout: 285 °
